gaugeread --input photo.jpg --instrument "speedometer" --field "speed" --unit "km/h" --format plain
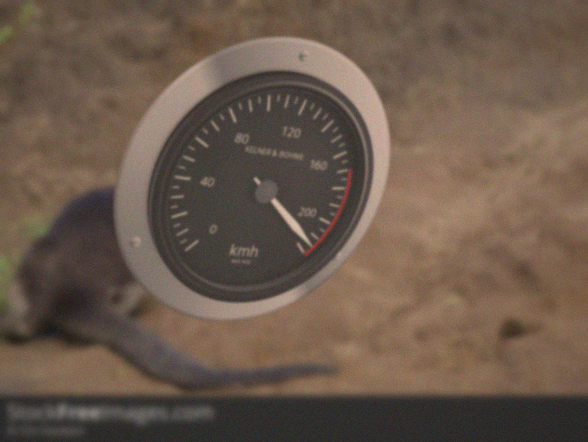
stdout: 215 km/h
